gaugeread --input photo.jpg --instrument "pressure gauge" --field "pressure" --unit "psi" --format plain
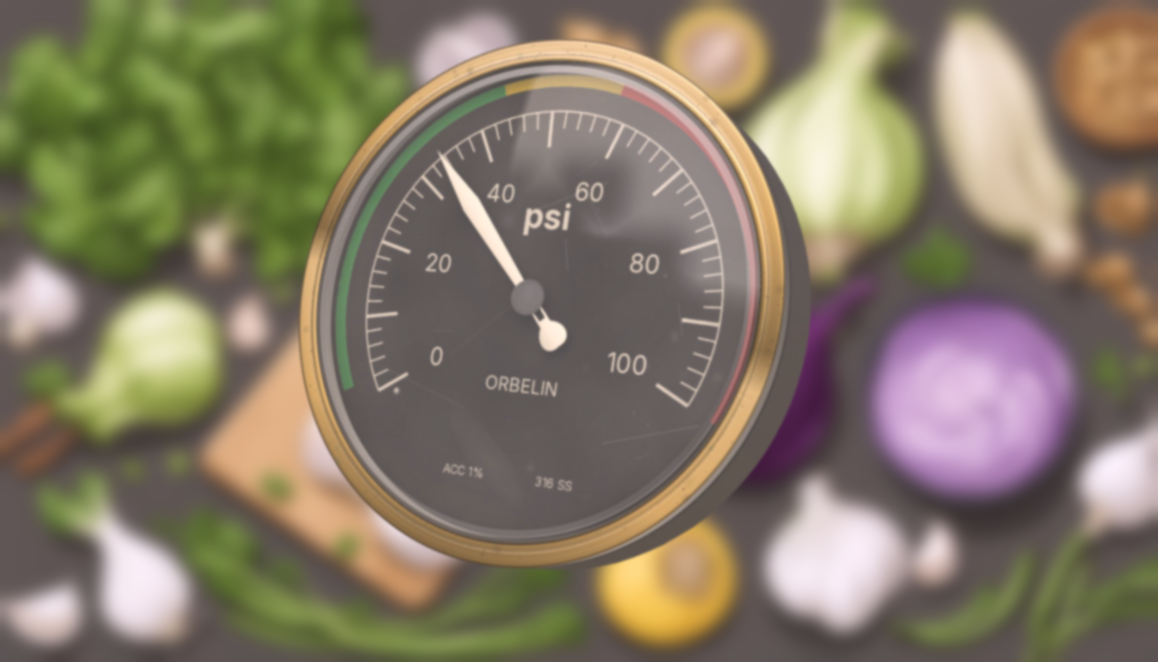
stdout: 34 psi
